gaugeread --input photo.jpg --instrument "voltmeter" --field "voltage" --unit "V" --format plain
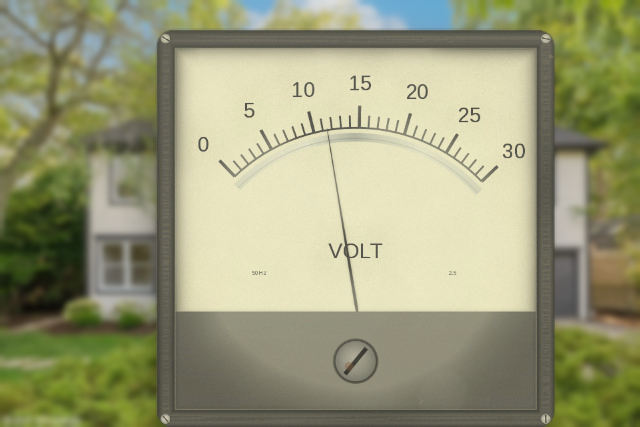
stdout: 11.5 V
